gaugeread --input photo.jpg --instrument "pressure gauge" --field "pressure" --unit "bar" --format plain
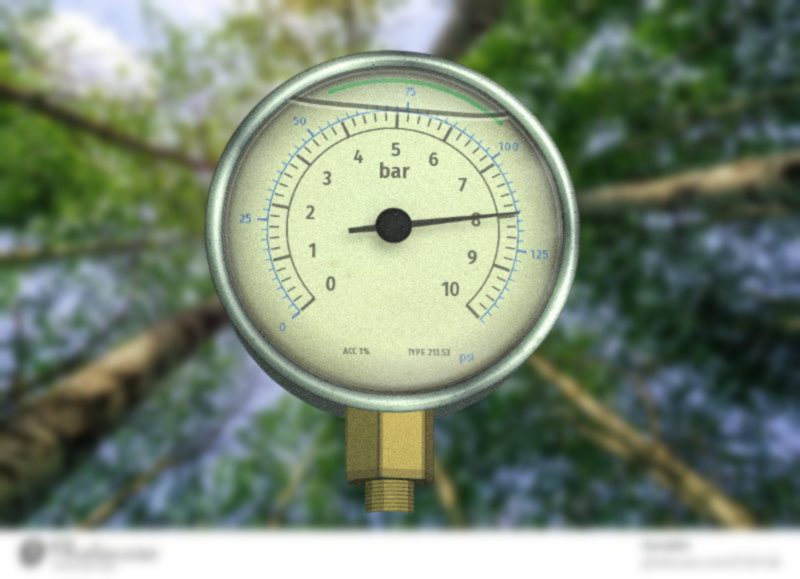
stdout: 8 bar
